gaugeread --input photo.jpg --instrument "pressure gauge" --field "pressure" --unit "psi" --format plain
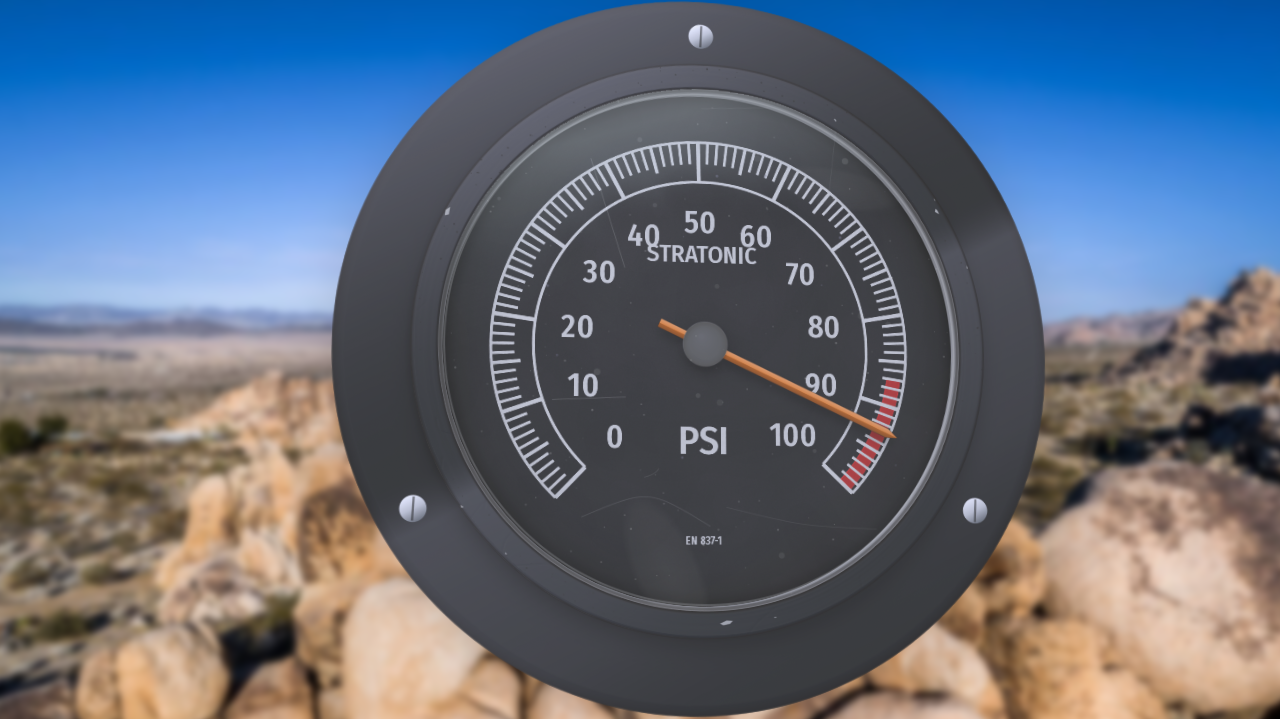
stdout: 93 psi
